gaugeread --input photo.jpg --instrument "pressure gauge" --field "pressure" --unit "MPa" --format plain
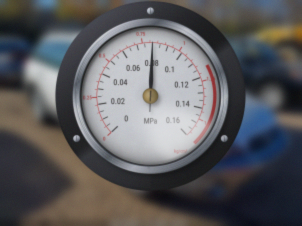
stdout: 0.08 MPa
